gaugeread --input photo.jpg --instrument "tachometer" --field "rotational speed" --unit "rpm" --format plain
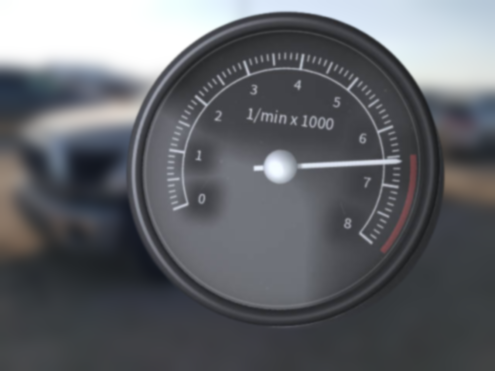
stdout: 6600 rpm
